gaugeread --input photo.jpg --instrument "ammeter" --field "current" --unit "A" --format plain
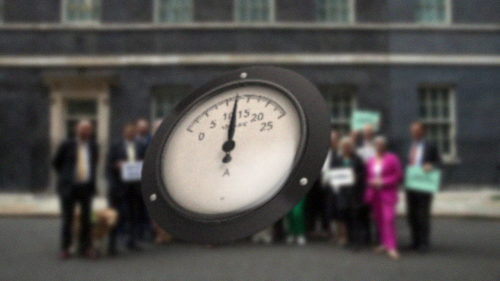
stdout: 12.5 A
